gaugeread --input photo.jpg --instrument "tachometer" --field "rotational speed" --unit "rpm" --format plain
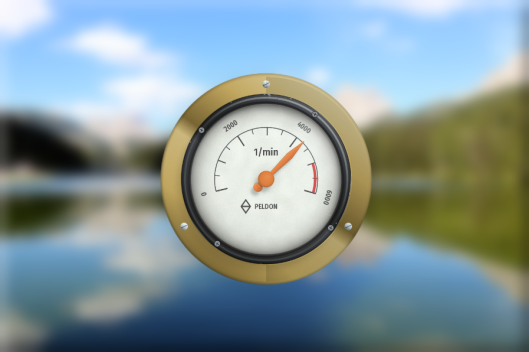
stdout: 4250 rpm
